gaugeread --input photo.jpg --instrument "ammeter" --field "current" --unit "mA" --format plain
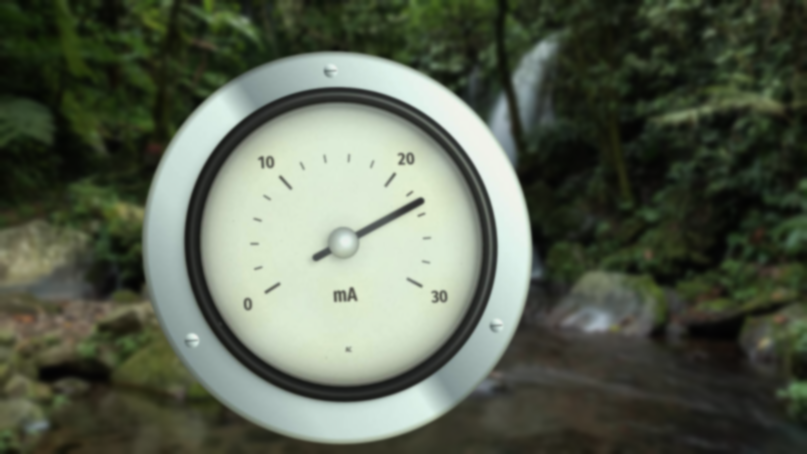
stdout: 23 mA
